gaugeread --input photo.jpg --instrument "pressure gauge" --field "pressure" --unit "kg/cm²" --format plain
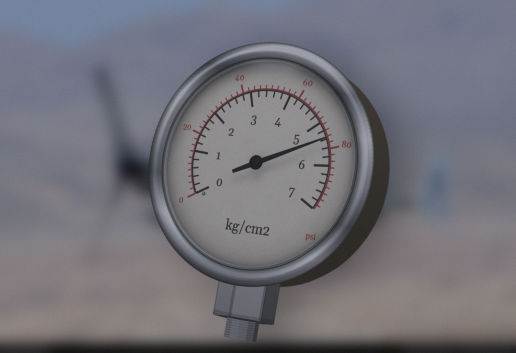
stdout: 5.4 kg/cm²
